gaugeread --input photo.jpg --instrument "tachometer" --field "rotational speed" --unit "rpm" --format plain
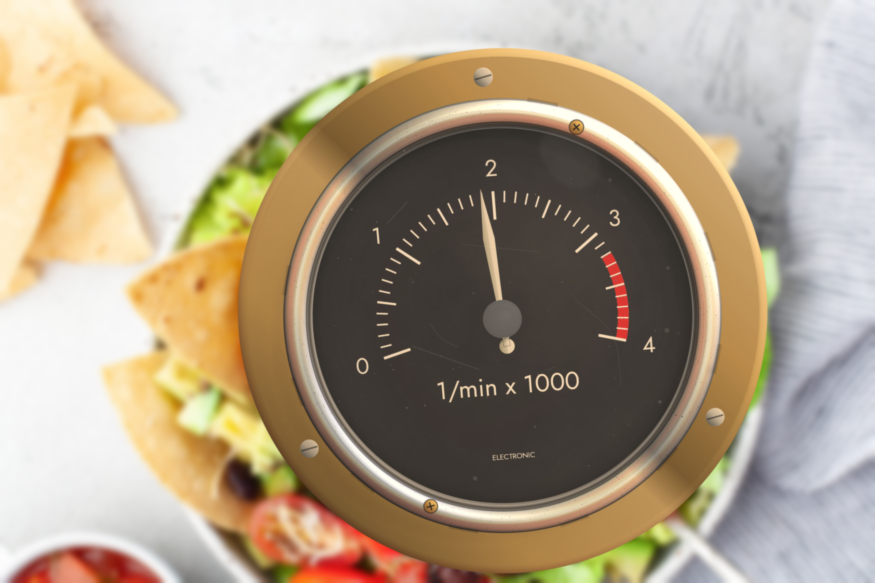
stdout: 1900 rpm
